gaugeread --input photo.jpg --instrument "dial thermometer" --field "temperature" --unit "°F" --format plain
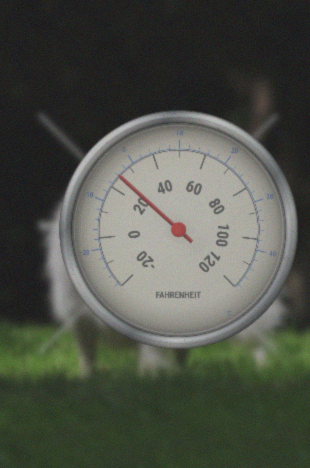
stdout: 25 °F
